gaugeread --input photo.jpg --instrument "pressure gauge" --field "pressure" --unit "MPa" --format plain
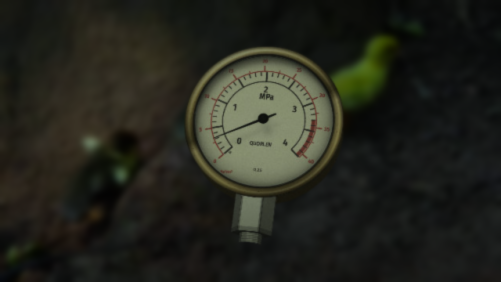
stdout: 0.3 MPa
